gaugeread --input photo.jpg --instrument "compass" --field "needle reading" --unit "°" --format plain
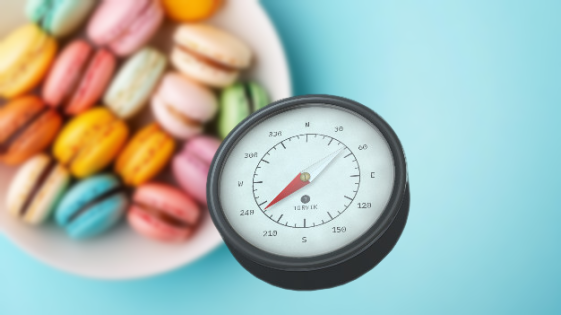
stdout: 230 °
